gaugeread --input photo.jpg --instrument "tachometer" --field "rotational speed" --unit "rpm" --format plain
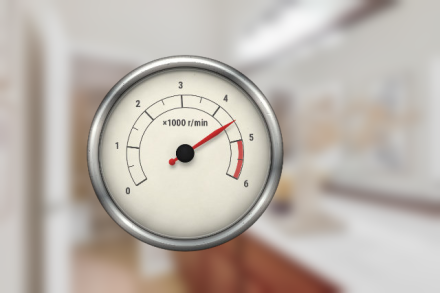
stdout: 4500 rpm
